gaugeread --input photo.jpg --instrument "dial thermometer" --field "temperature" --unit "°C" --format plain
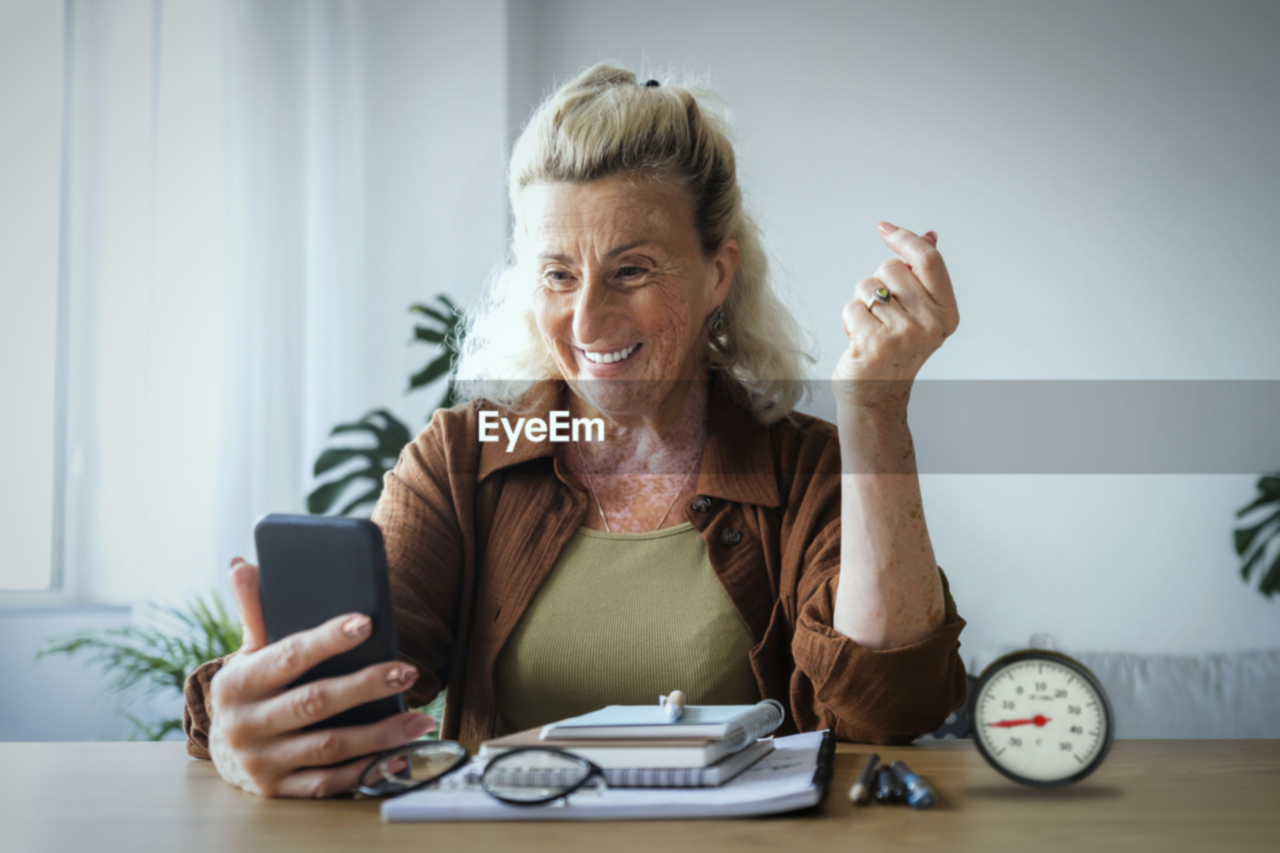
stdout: -20 °C
